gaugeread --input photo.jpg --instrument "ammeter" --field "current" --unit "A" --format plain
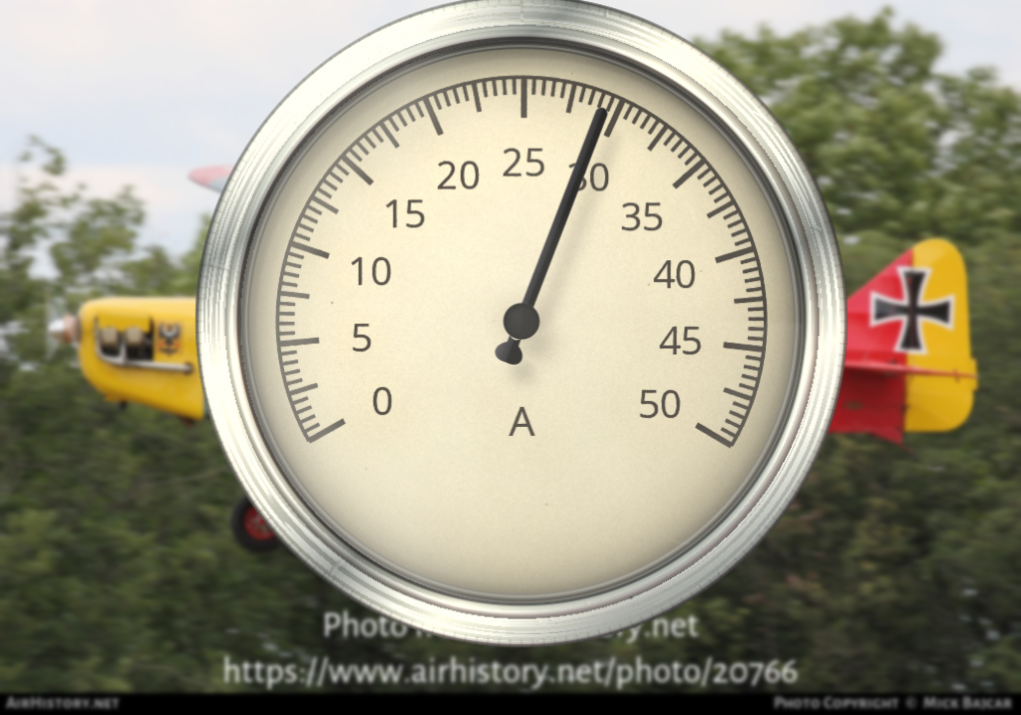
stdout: 29.25 A
